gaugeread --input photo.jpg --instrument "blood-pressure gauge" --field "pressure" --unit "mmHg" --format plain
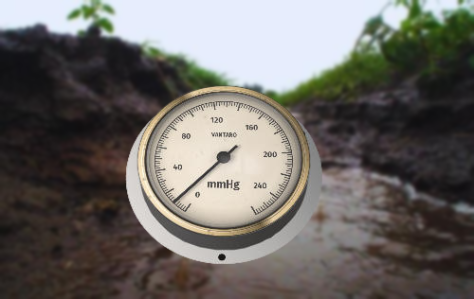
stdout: 10 mmHg
